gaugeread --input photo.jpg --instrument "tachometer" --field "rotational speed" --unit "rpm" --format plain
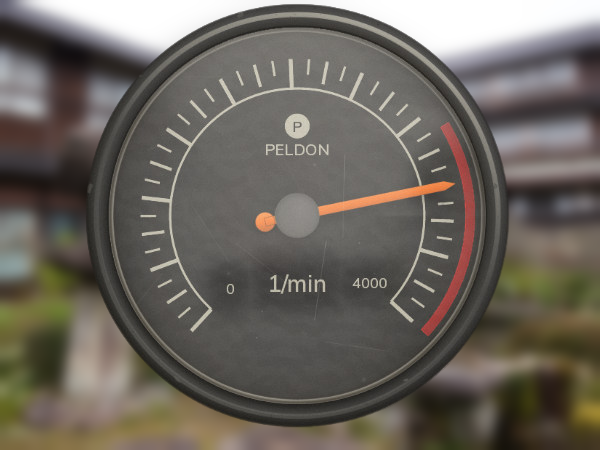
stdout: 3200 rpm
